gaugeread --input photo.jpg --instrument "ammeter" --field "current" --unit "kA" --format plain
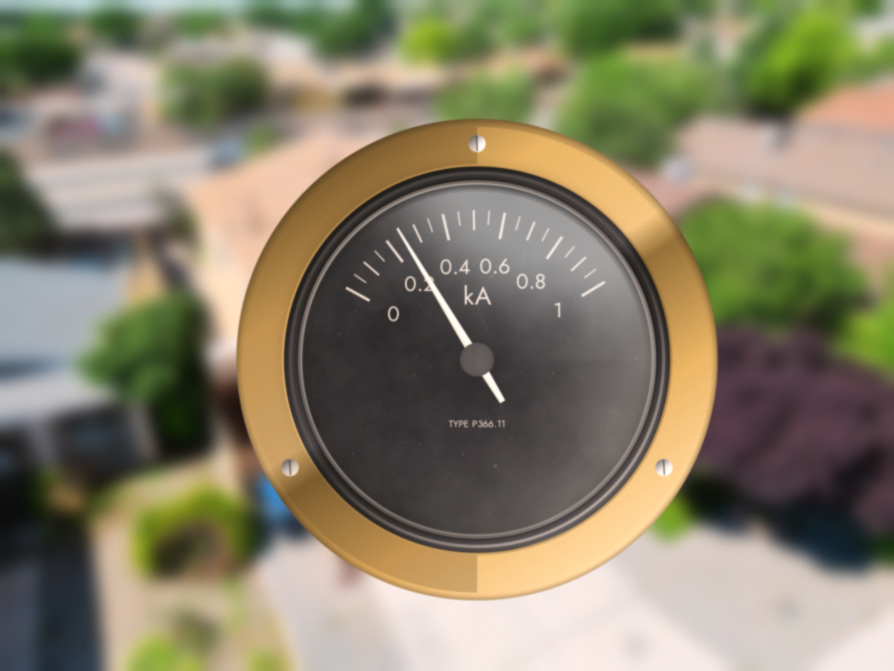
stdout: 0.25 kA
